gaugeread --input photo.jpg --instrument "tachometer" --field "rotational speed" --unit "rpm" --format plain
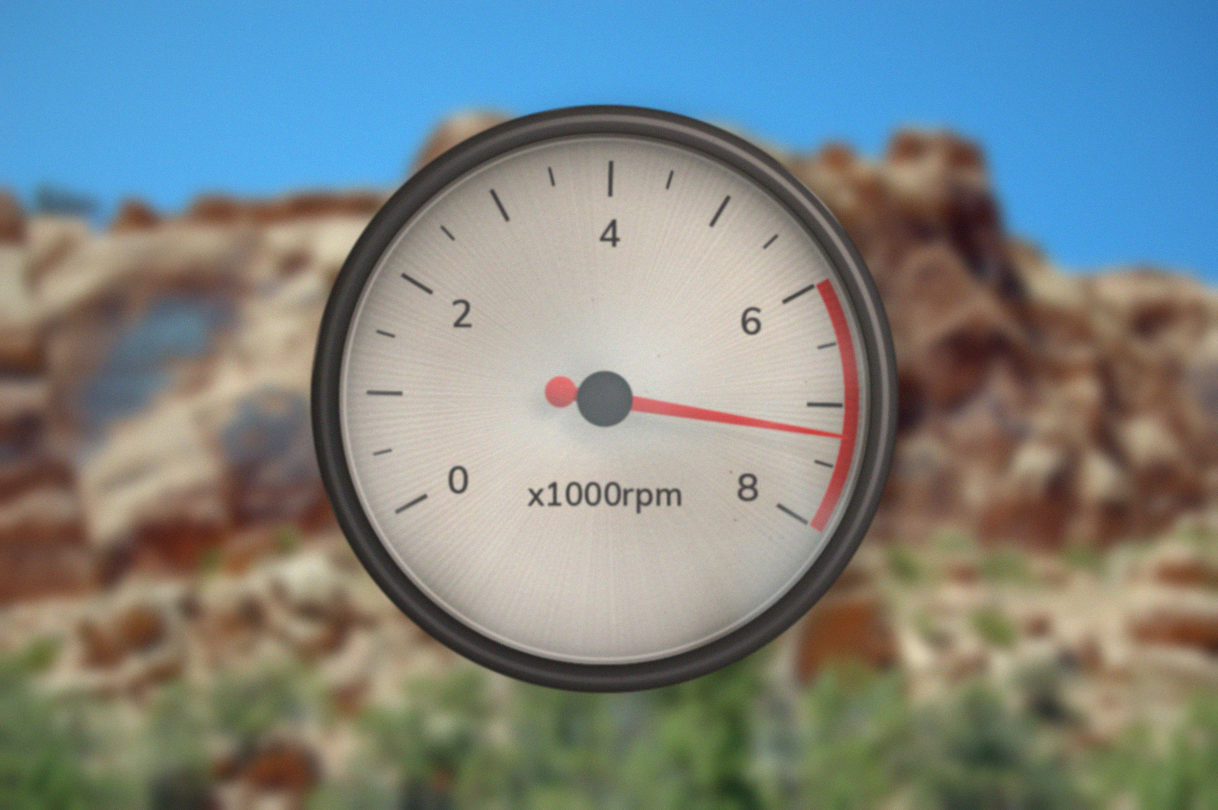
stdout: 7250 rpm
